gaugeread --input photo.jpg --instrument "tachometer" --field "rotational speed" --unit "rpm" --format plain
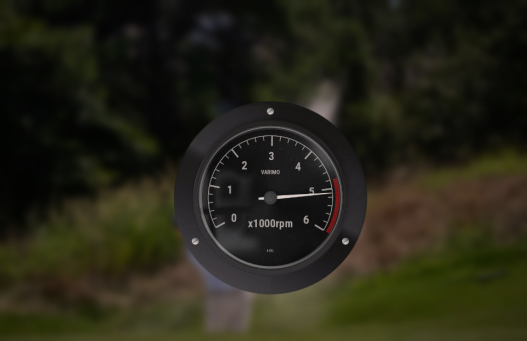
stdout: 5100 rpm
